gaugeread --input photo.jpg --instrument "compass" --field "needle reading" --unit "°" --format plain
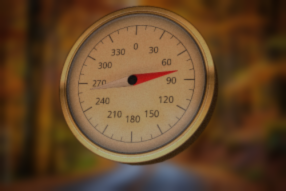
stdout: 80 °
